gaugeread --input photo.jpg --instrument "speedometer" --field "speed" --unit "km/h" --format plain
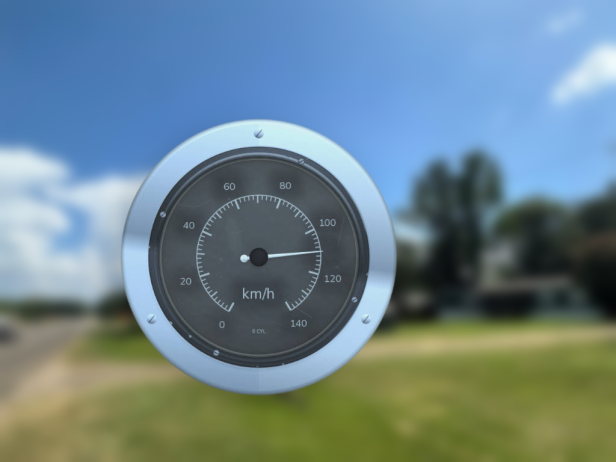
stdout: 110 km/h
